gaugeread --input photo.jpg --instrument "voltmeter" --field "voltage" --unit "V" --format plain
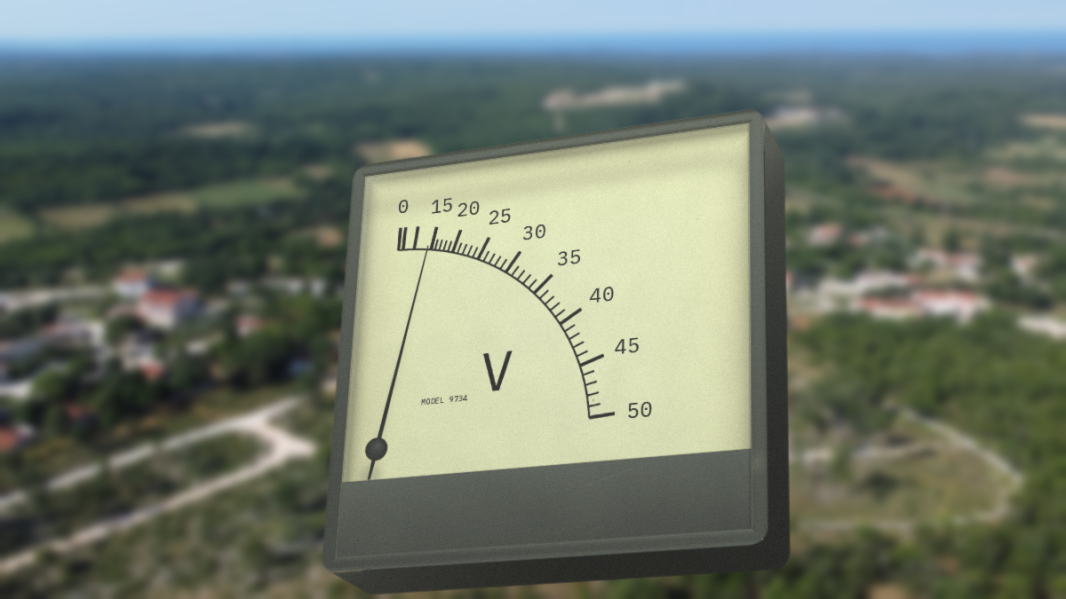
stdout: 15 V
